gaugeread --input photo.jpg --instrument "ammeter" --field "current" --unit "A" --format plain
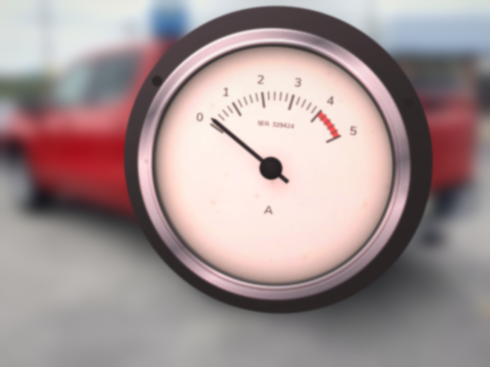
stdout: 0.2 A
